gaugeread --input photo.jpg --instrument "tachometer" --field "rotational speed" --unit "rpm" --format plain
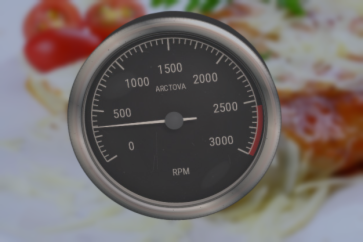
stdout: 350 rpm
